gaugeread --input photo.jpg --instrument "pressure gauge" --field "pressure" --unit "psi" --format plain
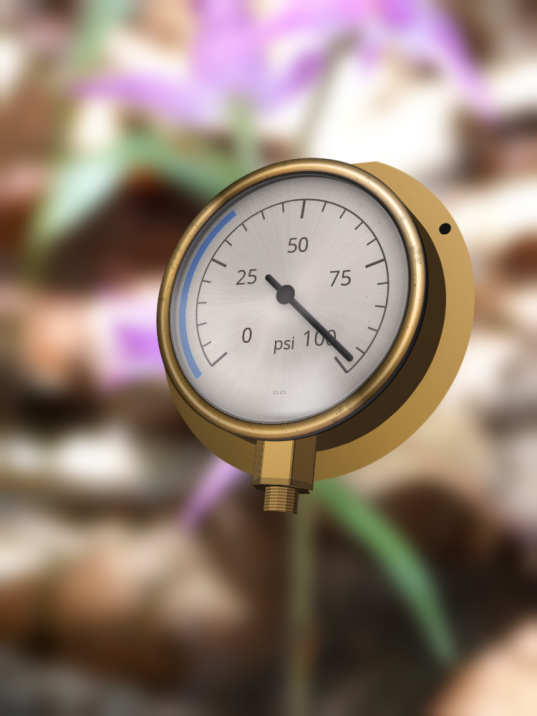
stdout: 97.5 psi
